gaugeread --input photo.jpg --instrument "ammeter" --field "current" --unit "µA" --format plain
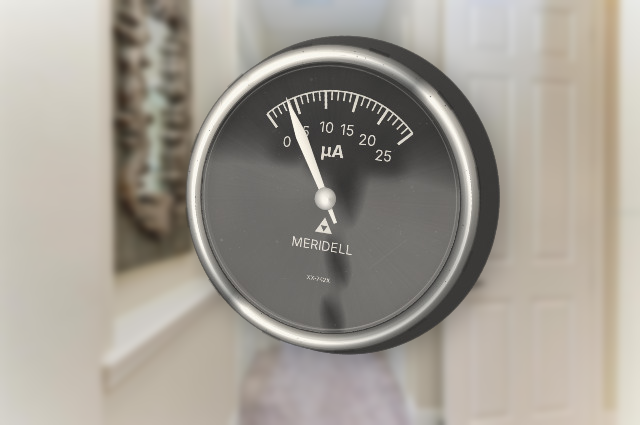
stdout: 4 µA
